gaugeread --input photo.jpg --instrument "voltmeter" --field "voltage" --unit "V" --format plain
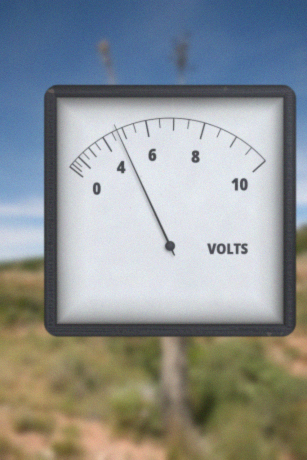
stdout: 4.75 V
